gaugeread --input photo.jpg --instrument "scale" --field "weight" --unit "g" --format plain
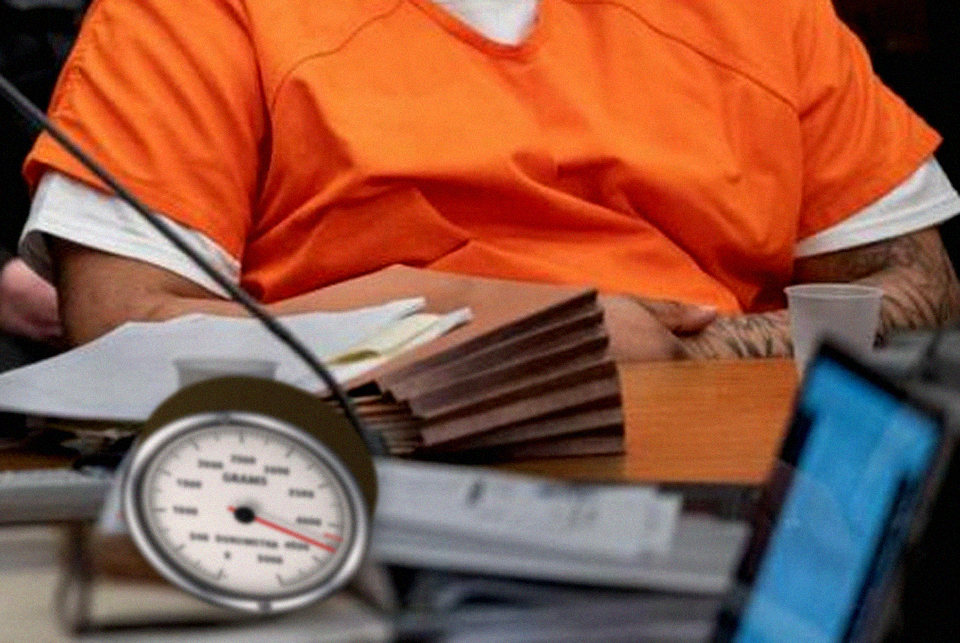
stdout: 4250 g
